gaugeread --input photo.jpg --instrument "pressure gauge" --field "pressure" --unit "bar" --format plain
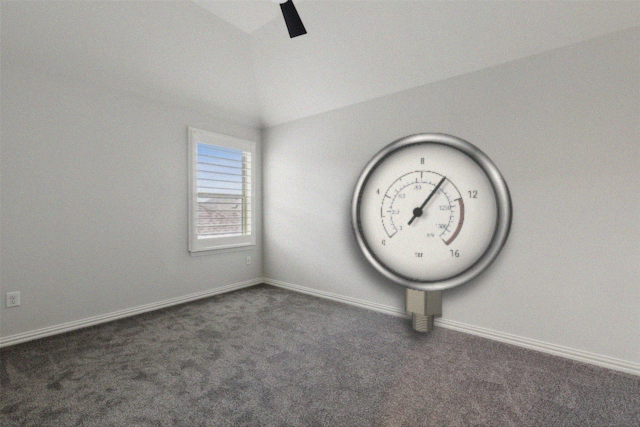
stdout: 10 bar
